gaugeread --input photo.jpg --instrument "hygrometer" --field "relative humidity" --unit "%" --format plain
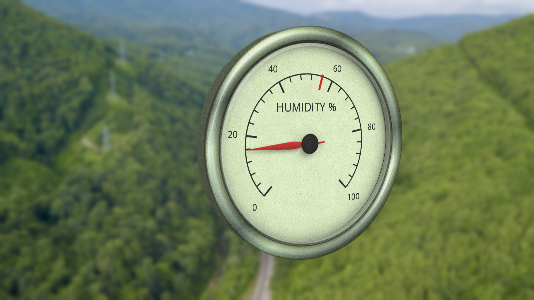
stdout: 16 %
